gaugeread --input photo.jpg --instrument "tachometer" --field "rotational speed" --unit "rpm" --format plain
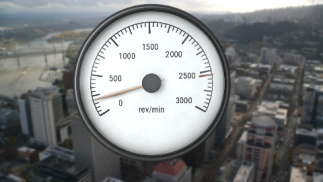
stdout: 200 rpm
